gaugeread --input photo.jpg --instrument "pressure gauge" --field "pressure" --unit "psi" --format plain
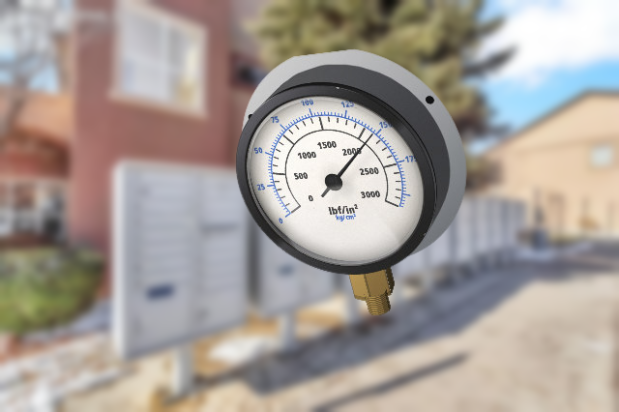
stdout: 2100 psi
